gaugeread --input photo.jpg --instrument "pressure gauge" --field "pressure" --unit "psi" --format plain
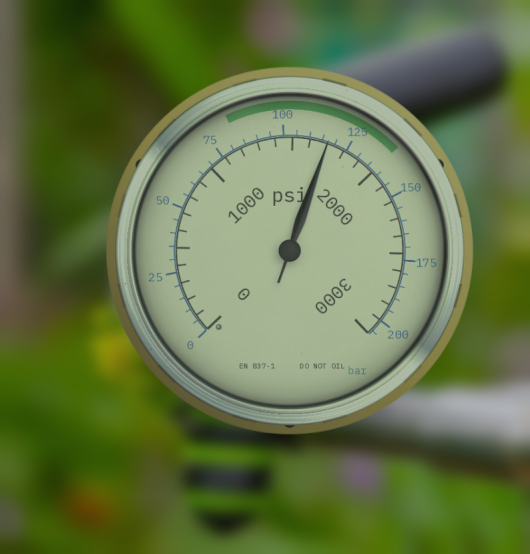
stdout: 1700 psi
